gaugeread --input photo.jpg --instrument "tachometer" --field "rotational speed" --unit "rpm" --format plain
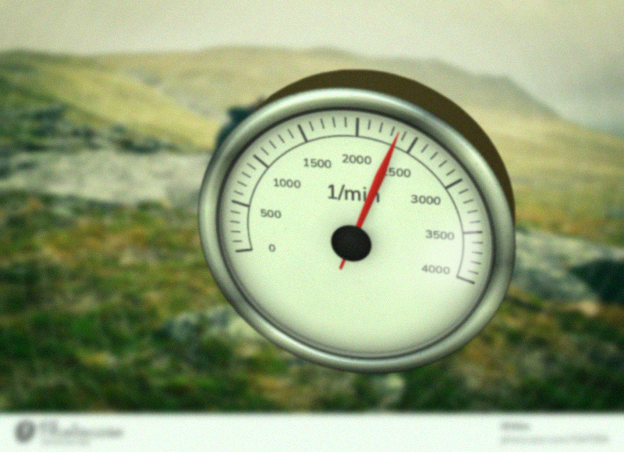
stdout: 2350 rpm
